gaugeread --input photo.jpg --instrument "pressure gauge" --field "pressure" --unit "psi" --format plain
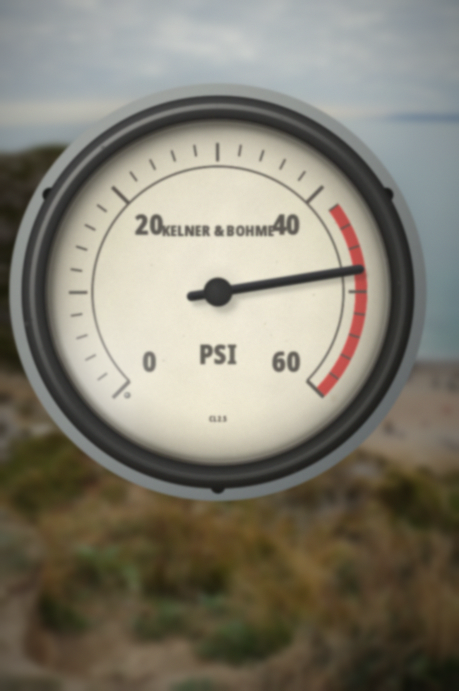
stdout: 48 psi
